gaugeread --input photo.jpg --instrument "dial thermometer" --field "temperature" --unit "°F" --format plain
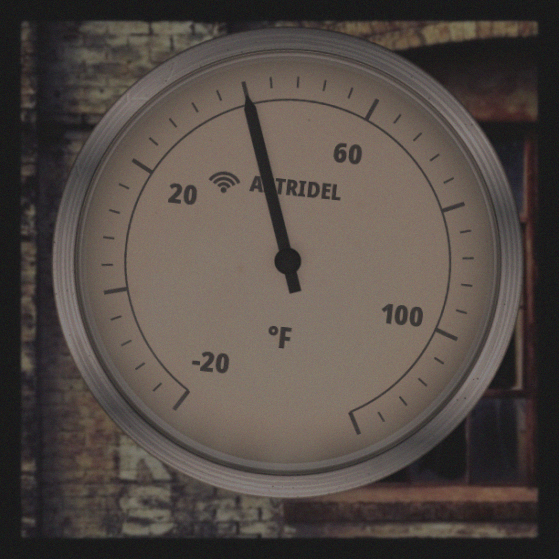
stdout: 40 °F
